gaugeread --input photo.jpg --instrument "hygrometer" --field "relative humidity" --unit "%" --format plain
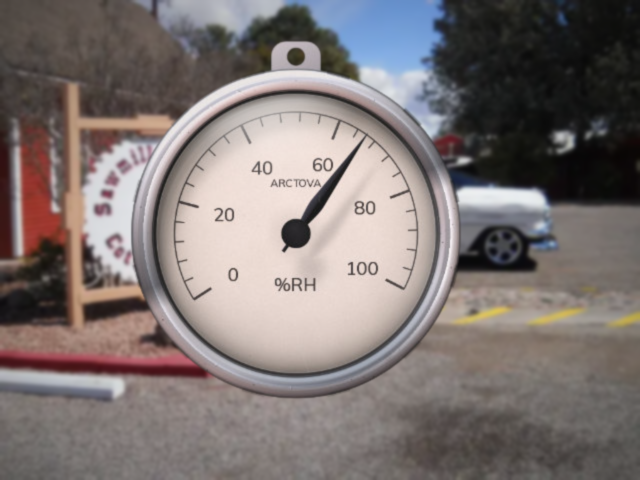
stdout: 66 %
